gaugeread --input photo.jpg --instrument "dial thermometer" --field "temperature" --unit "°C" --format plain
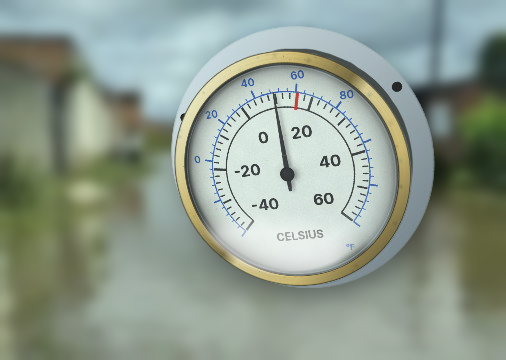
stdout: 10 °C
